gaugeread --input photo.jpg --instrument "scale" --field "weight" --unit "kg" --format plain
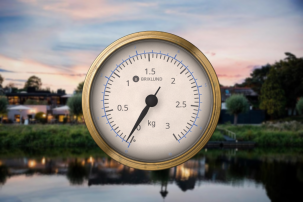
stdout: 0.05 kg
